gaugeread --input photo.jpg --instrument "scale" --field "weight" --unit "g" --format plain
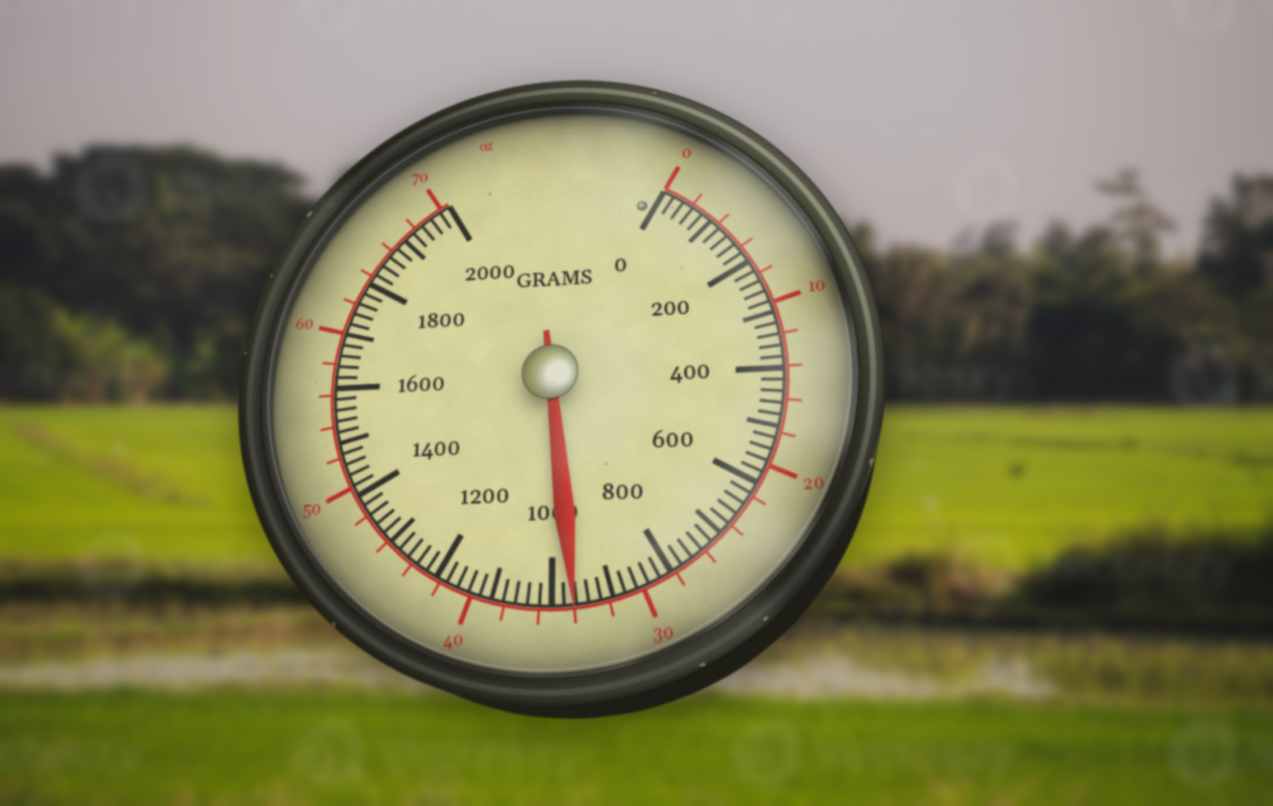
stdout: 960 g
